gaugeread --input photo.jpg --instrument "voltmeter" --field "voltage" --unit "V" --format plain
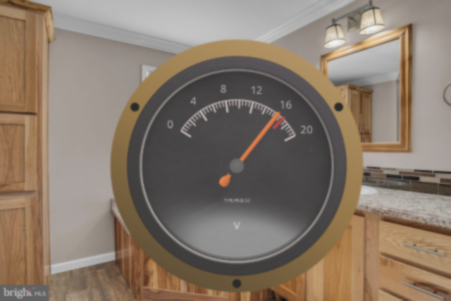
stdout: 16 V
